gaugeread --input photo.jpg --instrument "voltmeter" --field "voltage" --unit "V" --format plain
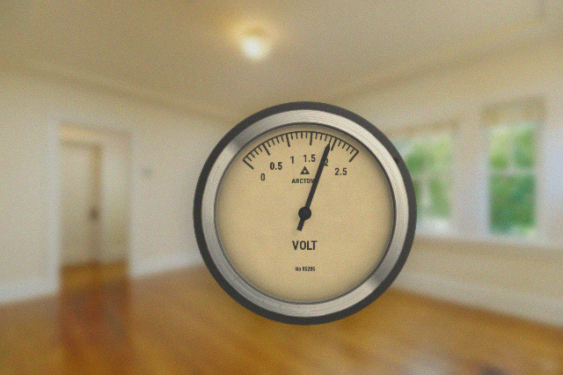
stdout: 1.9 V
